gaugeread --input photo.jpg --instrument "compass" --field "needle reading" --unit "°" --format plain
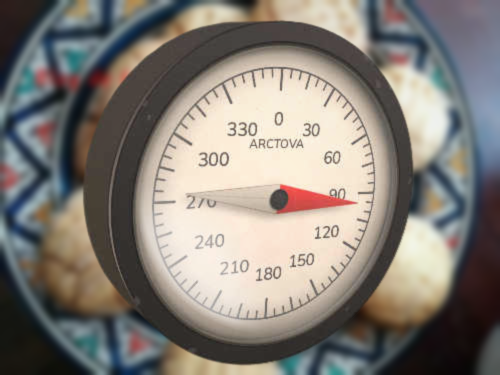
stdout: 95 °
